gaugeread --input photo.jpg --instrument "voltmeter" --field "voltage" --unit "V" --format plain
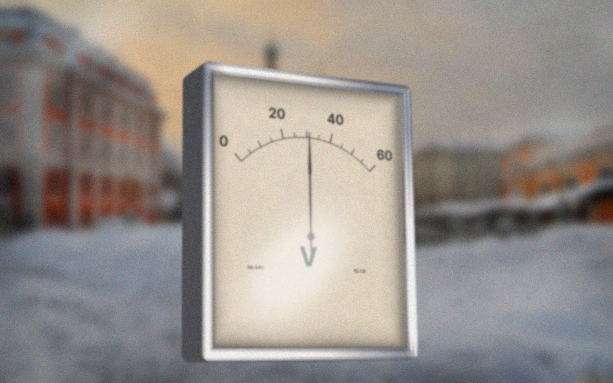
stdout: 30 V
